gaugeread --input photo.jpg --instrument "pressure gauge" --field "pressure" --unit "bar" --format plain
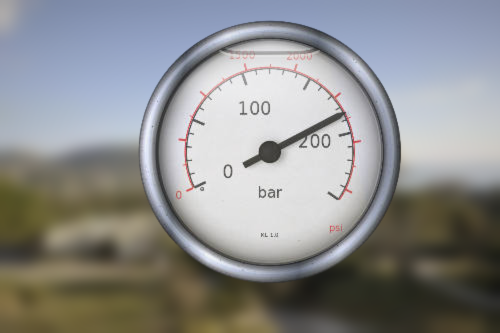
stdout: 185 bar
